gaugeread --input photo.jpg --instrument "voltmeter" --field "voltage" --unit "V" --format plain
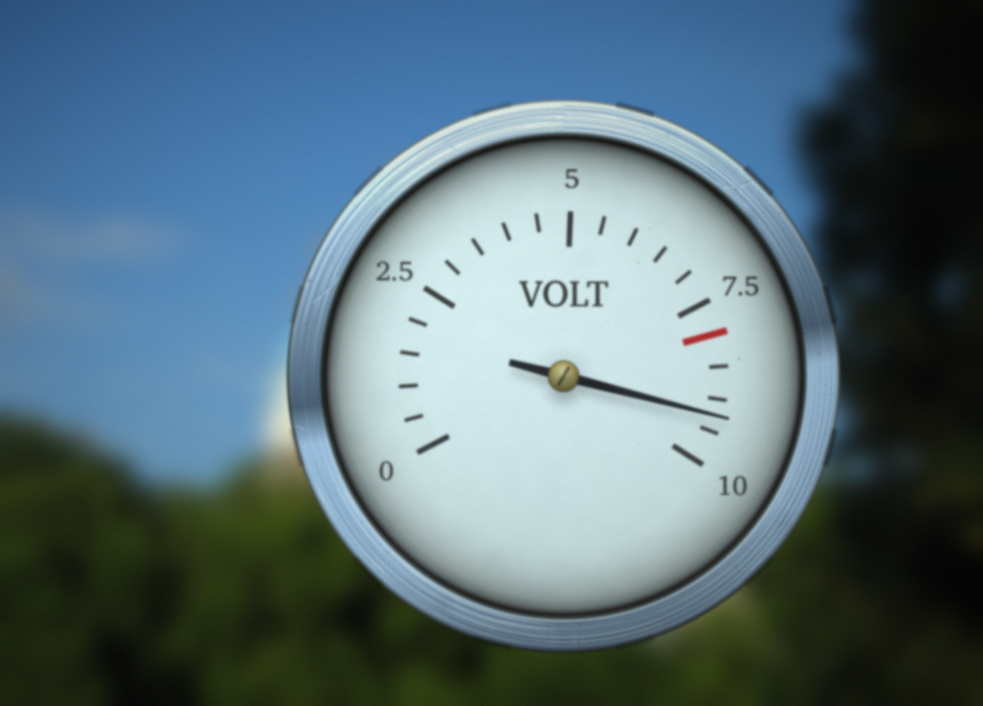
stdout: 9.25 V
